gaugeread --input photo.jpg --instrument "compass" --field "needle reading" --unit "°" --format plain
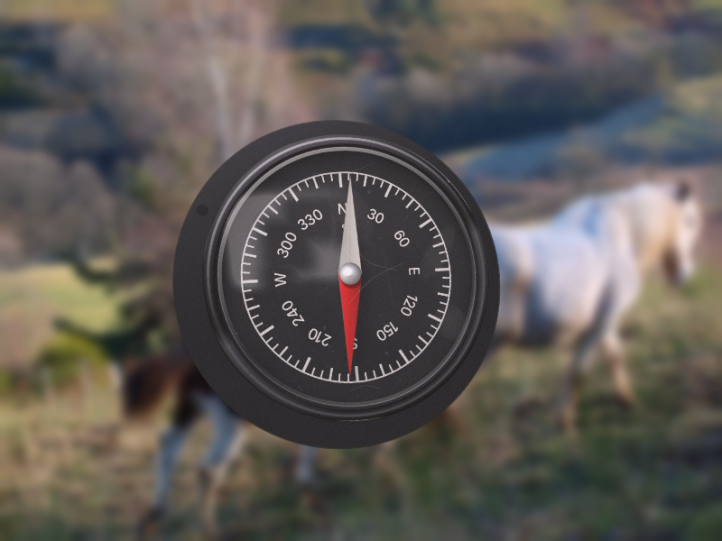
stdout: 185 °
